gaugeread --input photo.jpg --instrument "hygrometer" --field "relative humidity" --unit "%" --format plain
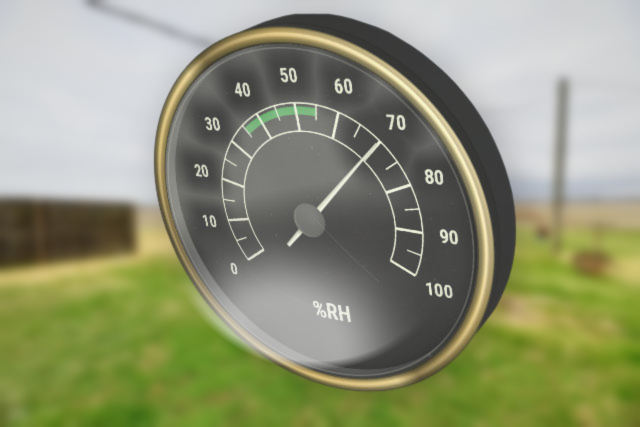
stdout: 70 %
